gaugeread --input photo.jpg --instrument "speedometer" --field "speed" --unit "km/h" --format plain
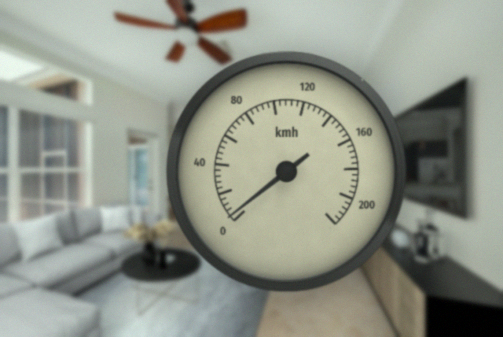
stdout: 4 km/h
